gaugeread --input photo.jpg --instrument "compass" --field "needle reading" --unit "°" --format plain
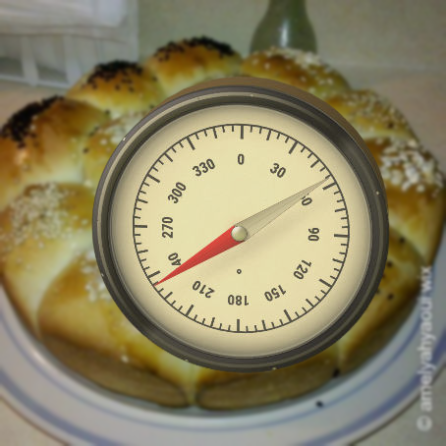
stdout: 235 °
